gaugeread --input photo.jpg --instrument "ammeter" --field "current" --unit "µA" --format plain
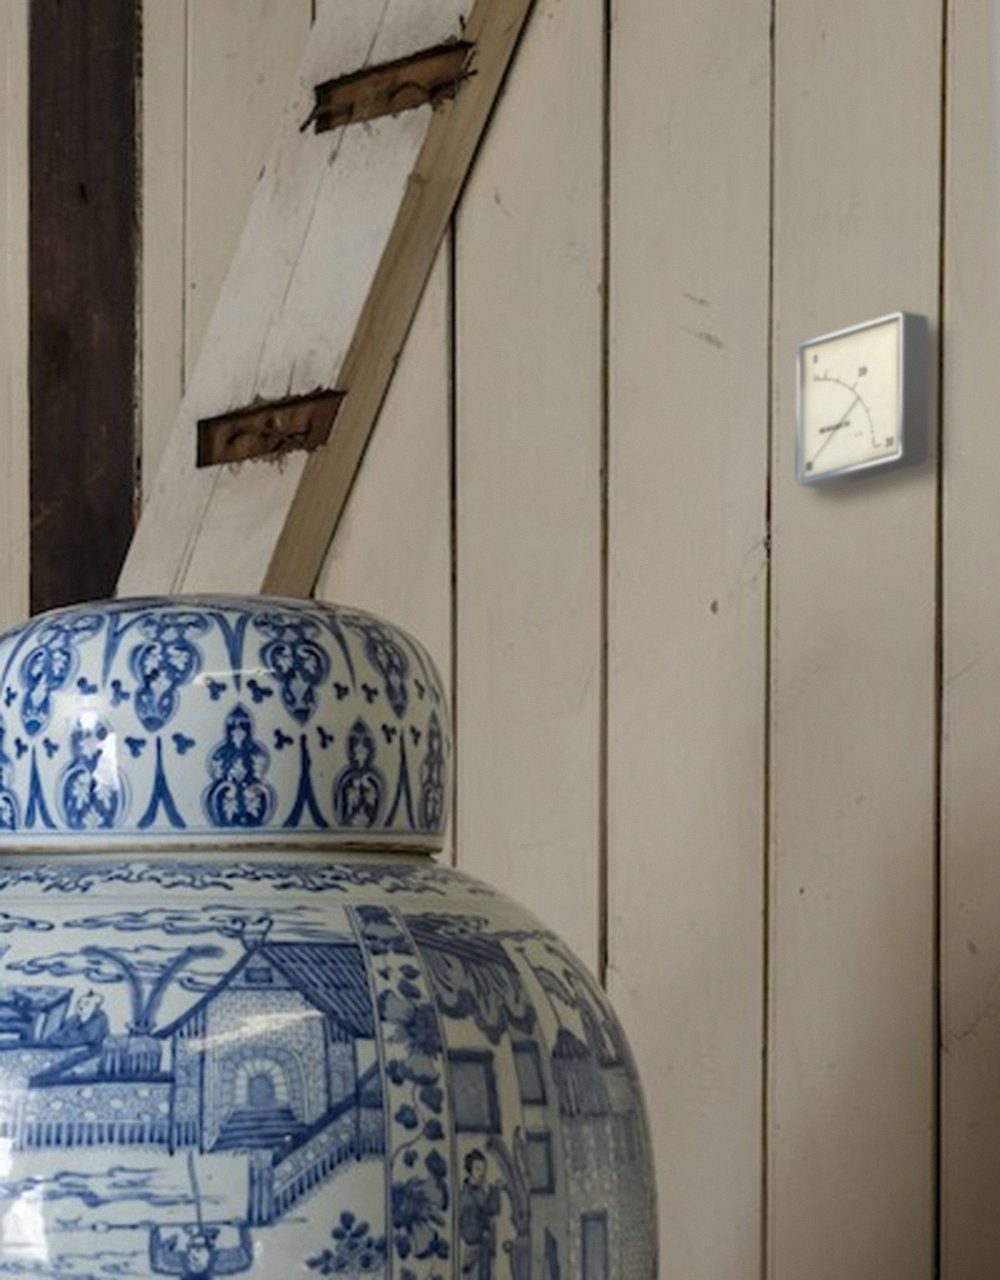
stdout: 22.5 µA
